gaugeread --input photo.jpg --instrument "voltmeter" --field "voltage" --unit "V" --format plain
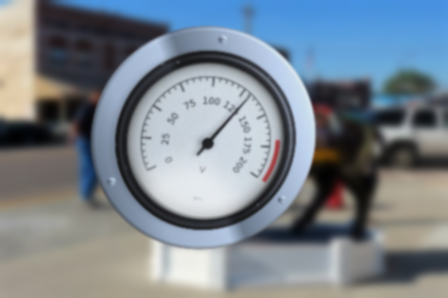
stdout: 130 V
